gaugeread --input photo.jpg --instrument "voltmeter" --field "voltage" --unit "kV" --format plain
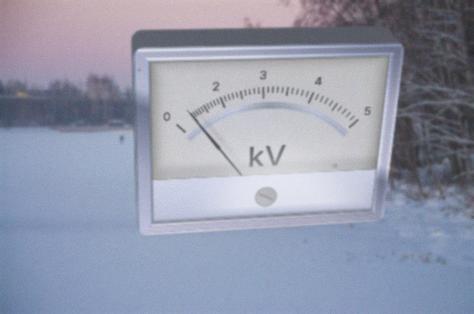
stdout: 1 kV
